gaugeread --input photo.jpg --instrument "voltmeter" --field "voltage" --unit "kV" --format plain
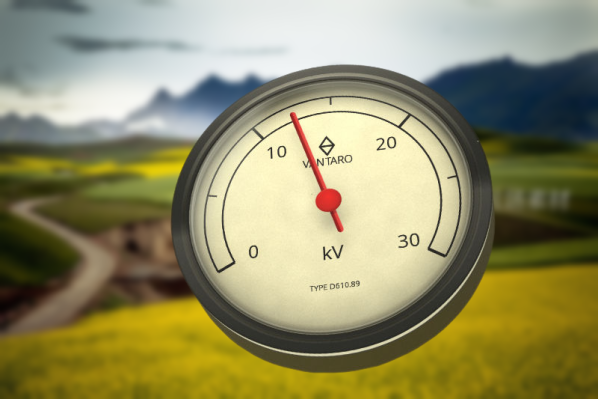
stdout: 12.5 kV
